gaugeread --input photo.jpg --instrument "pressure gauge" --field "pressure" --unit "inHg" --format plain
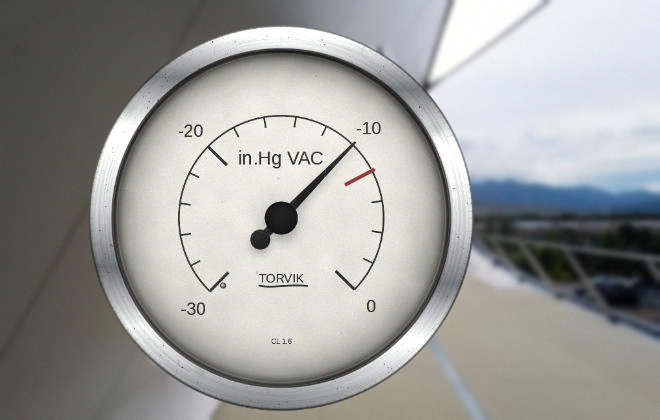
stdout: -10 inHg
